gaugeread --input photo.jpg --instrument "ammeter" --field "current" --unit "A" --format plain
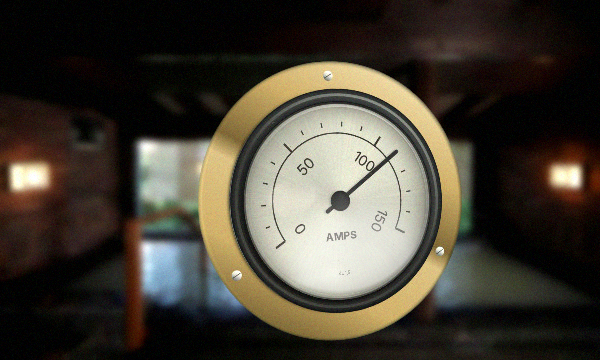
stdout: 110 A
